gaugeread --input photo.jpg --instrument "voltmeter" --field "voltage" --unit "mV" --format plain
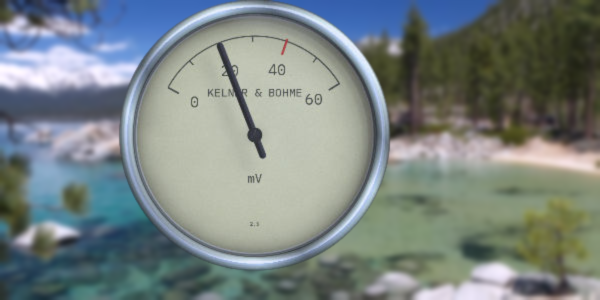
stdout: 20 mV
